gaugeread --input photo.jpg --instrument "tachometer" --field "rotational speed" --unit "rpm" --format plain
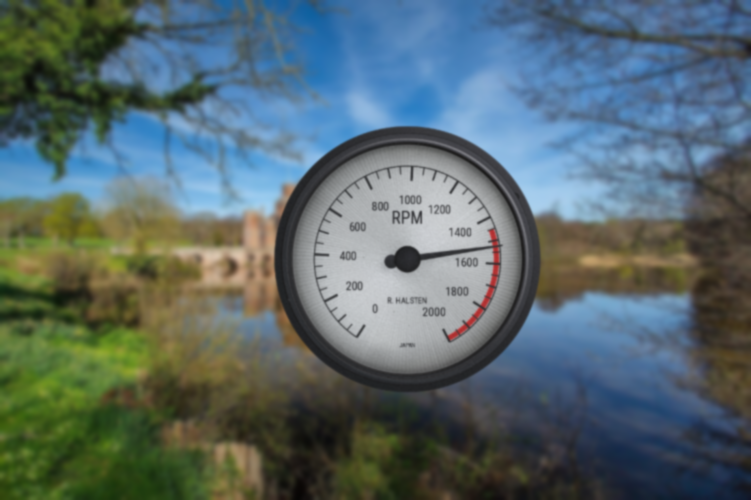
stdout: 1525 rpm
